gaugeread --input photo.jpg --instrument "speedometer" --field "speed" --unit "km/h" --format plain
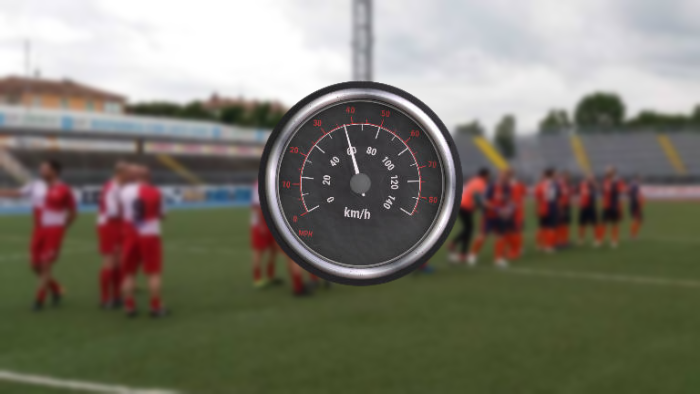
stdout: 60 km/h
